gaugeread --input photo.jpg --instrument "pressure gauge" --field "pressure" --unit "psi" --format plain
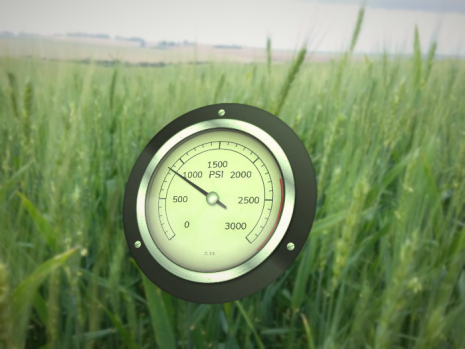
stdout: 850 psi
